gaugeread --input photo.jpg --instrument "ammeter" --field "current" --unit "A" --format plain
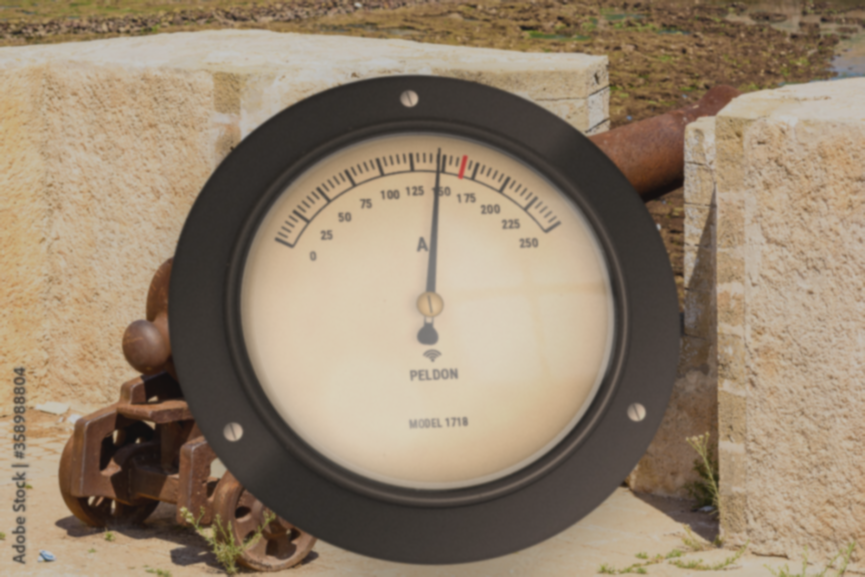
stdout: 145 A
